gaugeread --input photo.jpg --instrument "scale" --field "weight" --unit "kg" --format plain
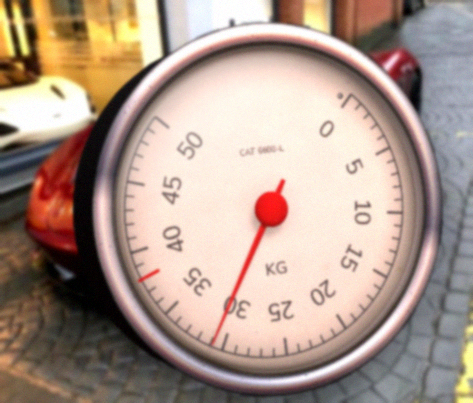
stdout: 31 kg
